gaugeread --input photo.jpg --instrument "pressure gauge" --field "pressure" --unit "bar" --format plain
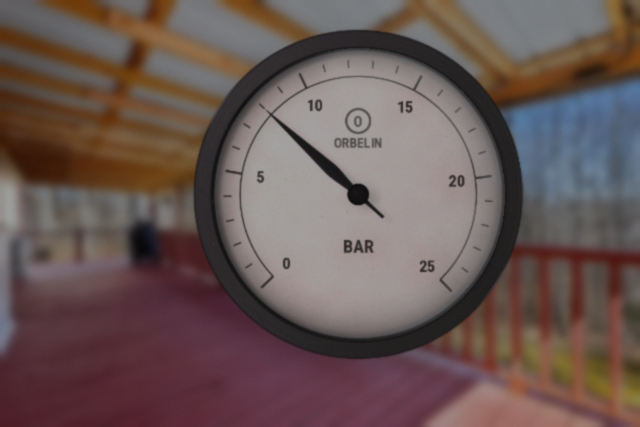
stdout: 8 bar
